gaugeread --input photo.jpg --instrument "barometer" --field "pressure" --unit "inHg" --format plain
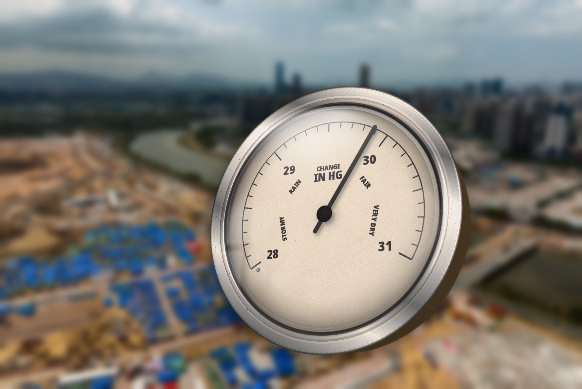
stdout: 29.9 inHg
